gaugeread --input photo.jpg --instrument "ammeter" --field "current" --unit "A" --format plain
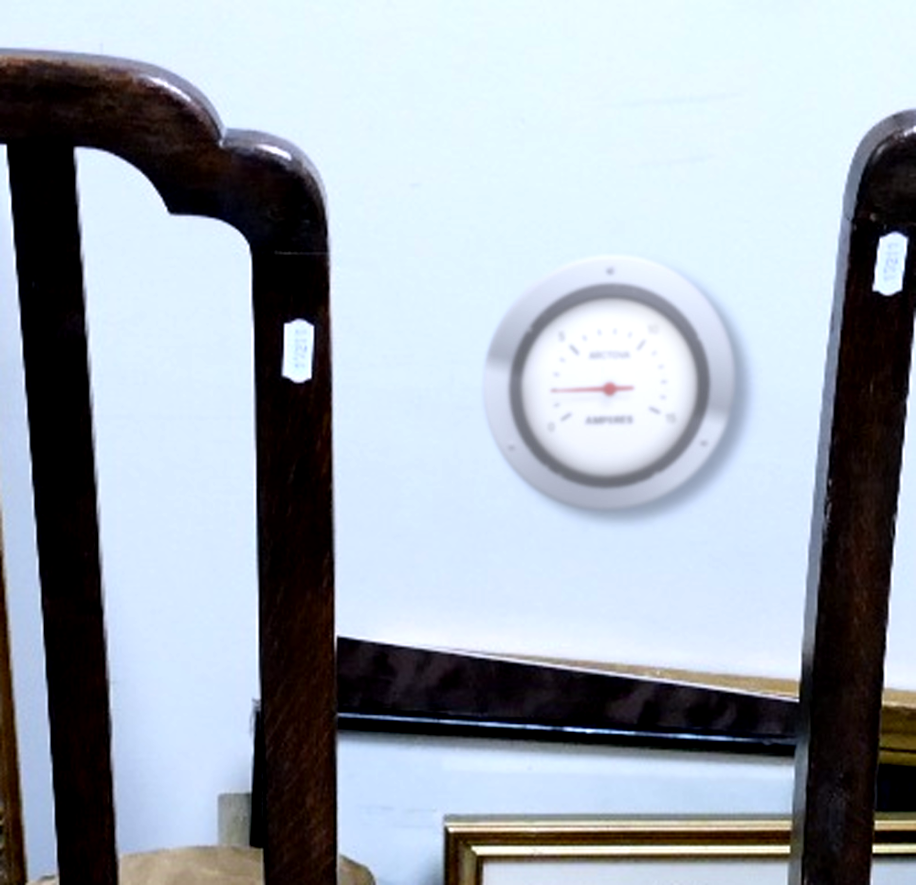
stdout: 2 A
